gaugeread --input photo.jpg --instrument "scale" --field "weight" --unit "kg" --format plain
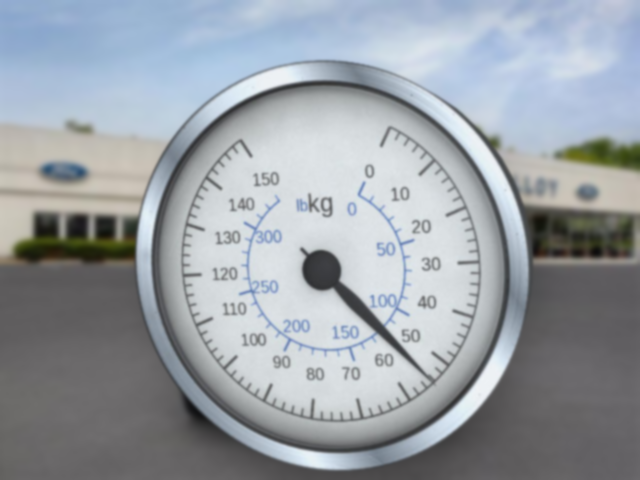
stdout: 54 kg
